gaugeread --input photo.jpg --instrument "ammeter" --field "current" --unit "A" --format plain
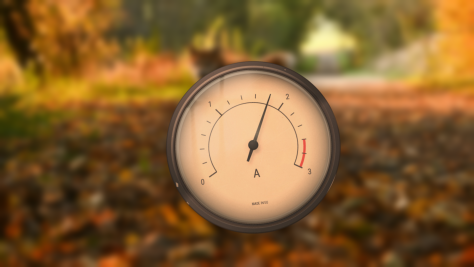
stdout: 1.8 A
